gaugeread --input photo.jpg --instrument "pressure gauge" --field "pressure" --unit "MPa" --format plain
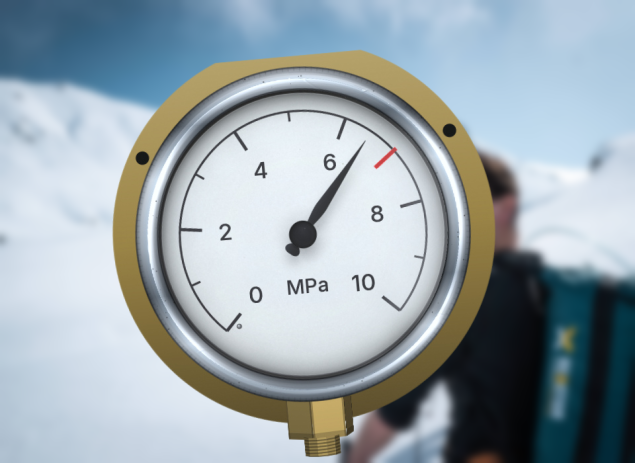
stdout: 6.5 MPa
